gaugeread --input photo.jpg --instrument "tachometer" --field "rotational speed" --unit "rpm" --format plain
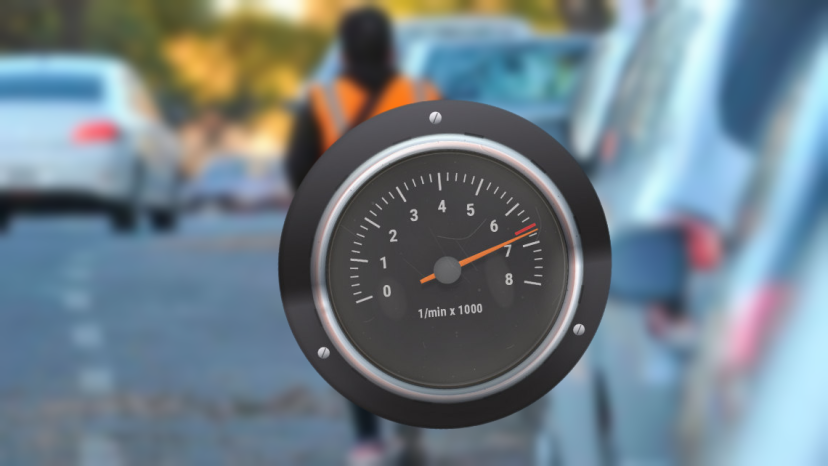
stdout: 6700 rpm
